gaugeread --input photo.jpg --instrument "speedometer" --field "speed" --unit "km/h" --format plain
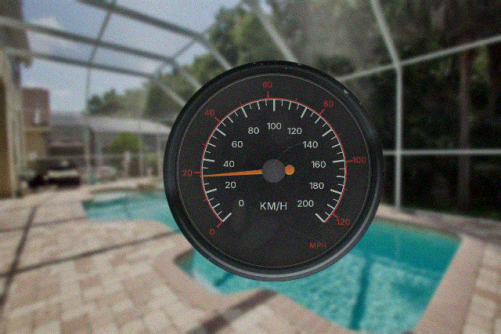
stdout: 30 km/h
